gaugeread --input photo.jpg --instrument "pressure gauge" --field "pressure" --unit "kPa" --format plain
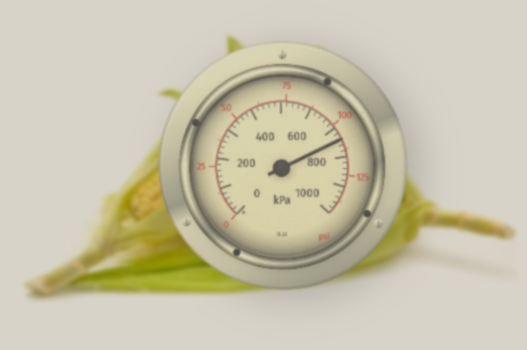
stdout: 740 kPa
